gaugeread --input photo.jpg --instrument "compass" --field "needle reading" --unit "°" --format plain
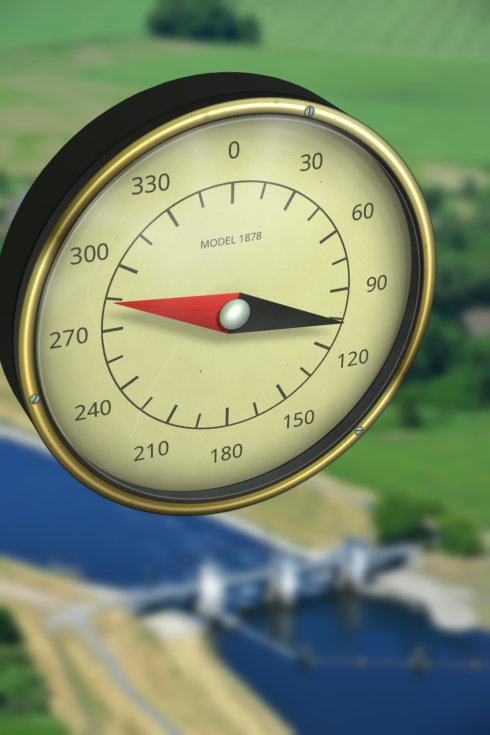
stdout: 285 °
